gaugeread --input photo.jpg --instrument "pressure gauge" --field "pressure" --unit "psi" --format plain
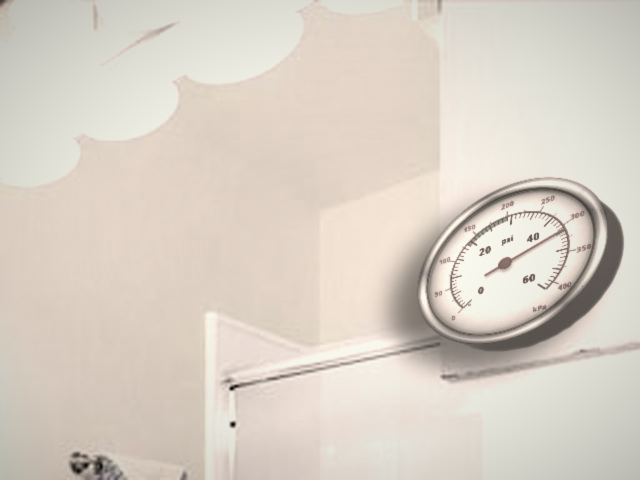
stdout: 45 psi
